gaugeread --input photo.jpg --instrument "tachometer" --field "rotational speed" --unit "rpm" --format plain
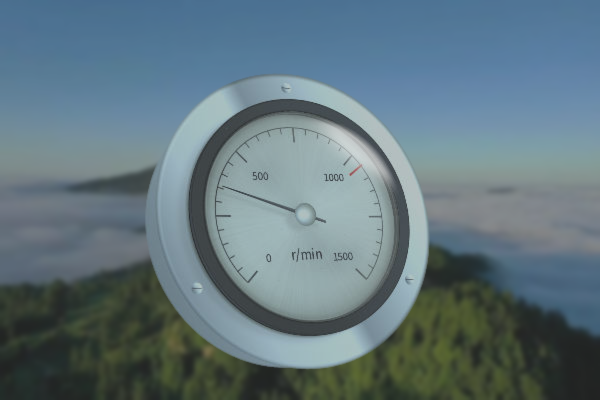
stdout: 350 rpm
